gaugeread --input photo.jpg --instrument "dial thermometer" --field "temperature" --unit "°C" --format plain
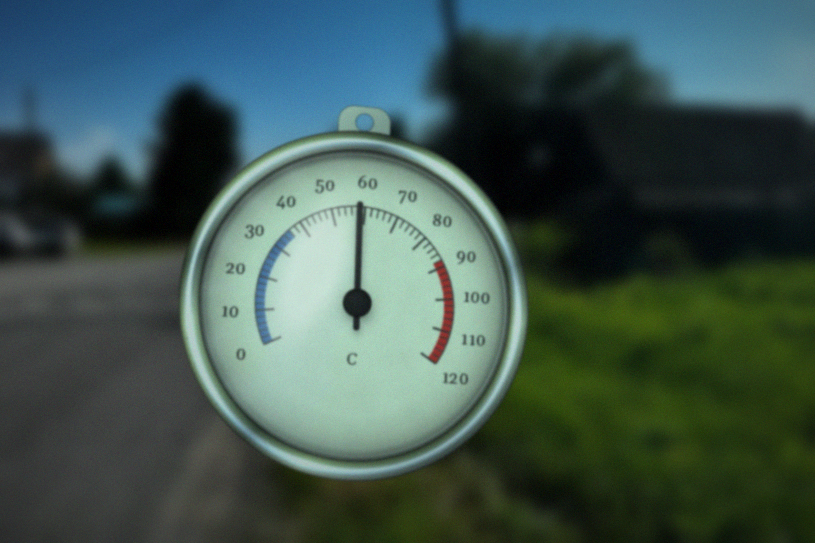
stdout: 58 °C
